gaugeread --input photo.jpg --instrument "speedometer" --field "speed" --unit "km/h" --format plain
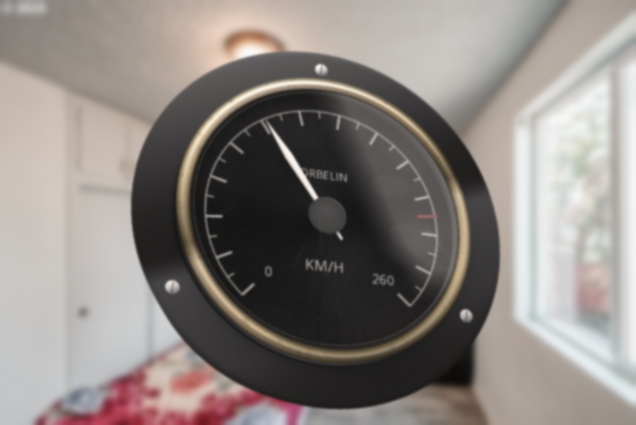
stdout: 100 km/h
